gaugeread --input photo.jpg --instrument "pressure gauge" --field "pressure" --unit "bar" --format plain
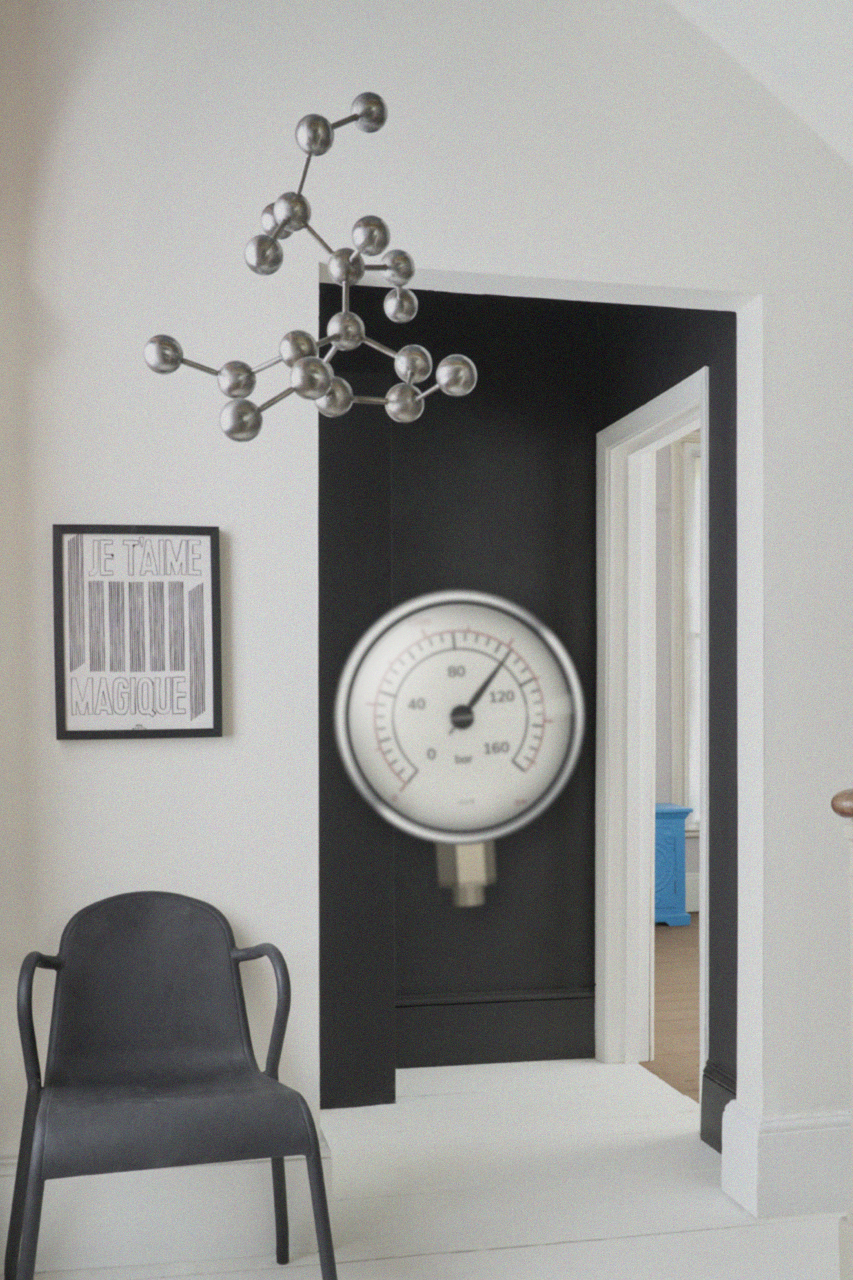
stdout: 105 bar
